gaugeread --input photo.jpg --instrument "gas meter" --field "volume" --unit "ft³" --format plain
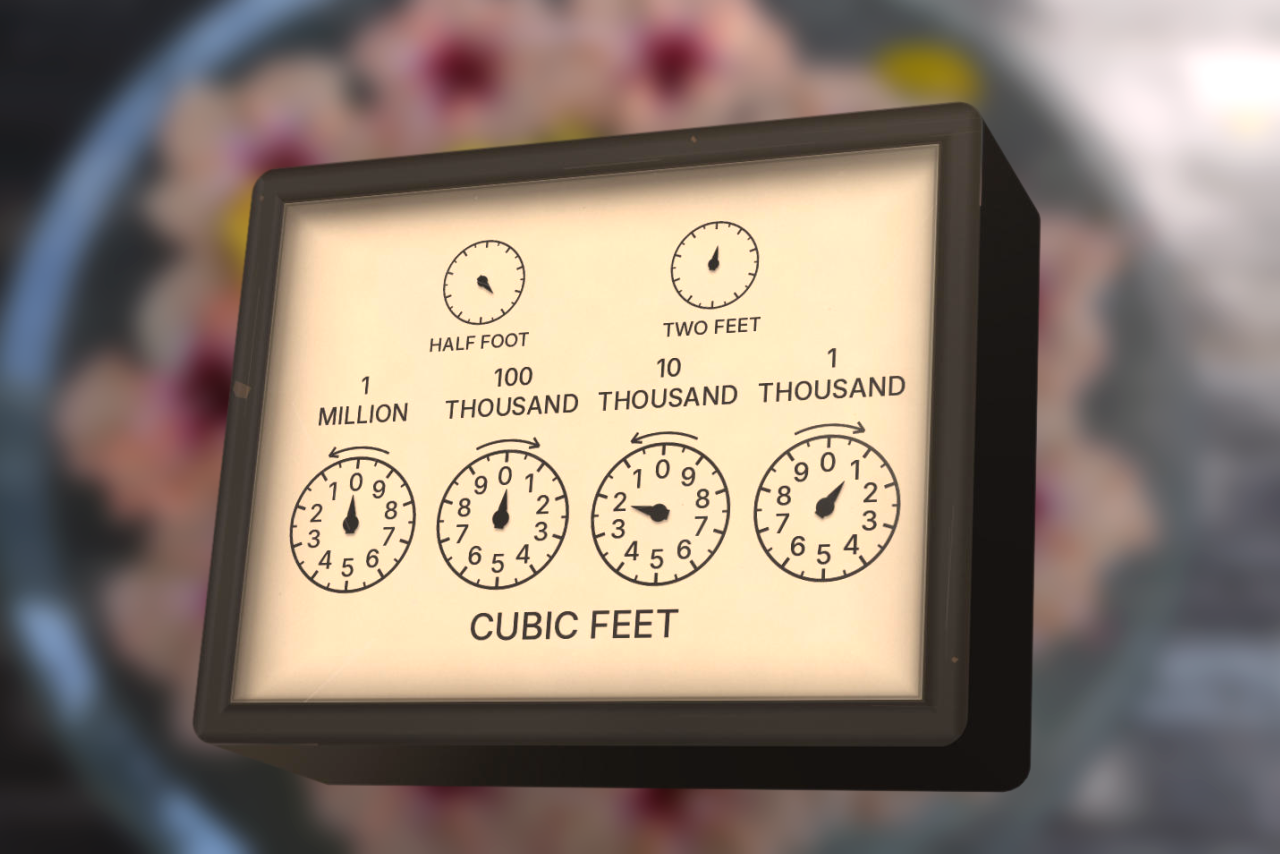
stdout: 2100 ft³
